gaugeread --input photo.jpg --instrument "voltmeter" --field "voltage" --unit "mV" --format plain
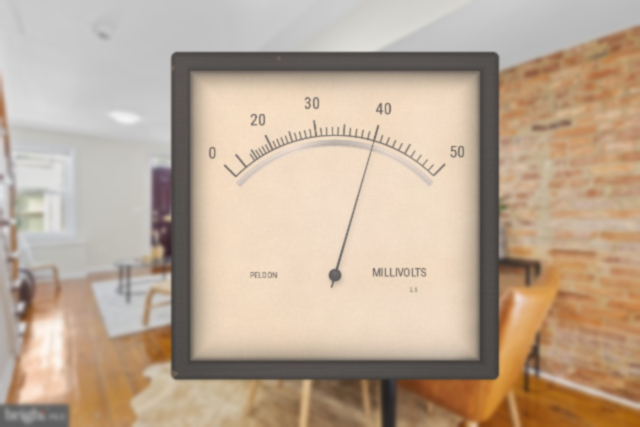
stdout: 40 mV
